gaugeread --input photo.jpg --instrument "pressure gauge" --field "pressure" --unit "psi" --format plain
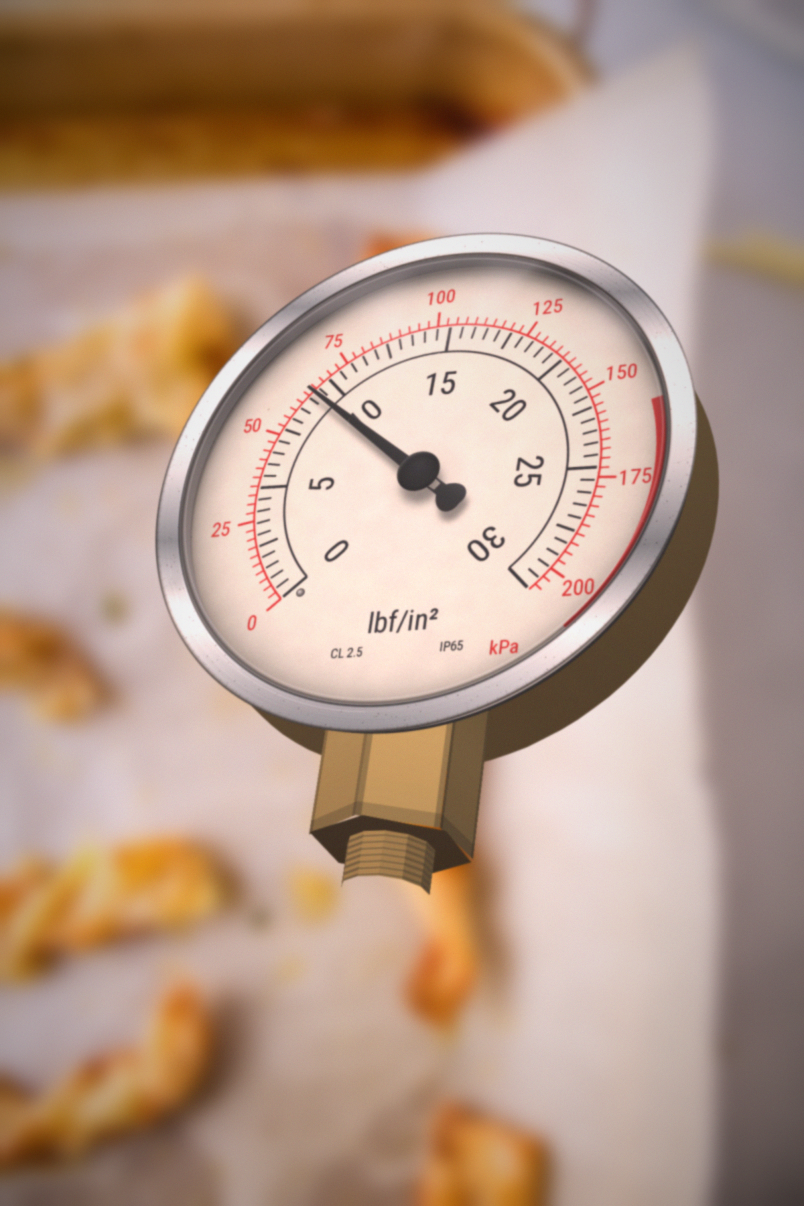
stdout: 9.25 psi
